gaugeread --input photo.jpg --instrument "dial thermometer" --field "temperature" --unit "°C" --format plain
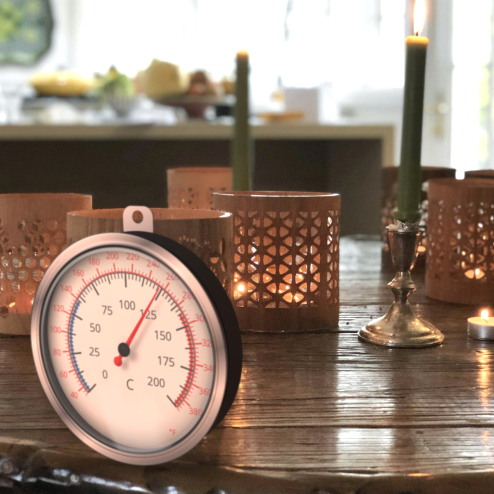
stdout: 125 °C
